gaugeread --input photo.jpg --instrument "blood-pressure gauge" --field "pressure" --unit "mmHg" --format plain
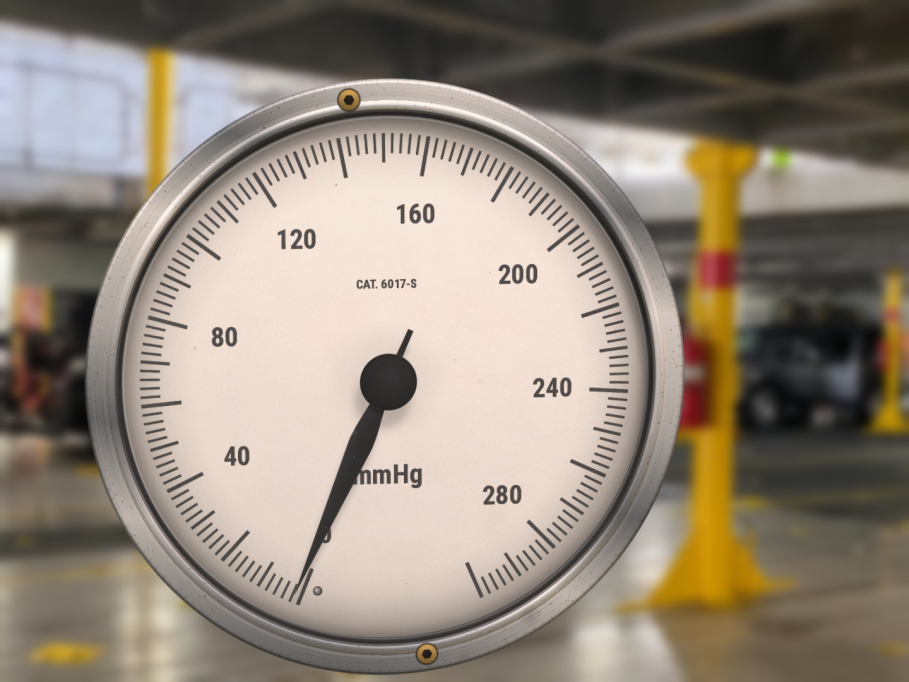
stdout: 2 mmHg
